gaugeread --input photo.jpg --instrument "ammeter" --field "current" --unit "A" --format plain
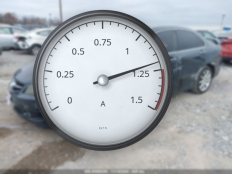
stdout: 1.2 A
